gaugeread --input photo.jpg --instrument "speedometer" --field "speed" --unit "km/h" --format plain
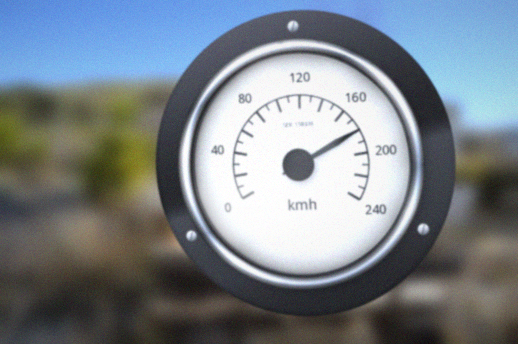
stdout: 180 km/h
